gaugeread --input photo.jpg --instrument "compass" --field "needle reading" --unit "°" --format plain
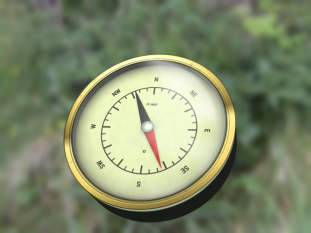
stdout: 155 °
